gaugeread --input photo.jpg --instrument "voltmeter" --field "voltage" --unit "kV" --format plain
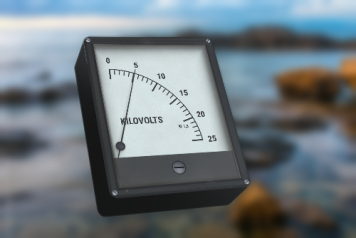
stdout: 5 kV
